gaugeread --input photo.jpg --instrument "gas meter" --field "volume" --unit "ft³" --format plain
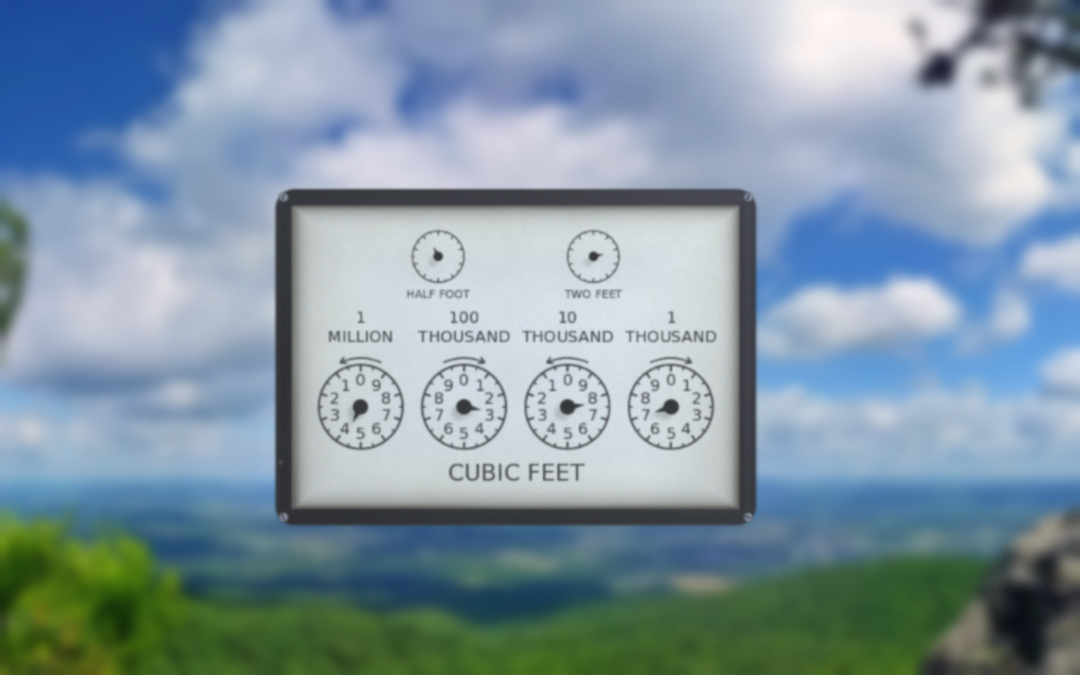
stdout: 427700 ft³
